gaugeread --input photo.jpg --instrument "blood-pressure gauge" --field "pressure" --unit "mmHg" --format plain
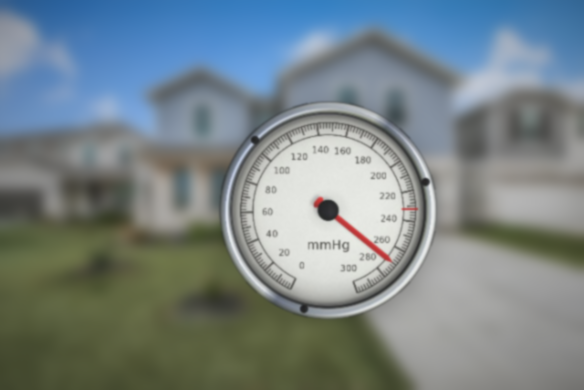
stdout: 270 mmHg
